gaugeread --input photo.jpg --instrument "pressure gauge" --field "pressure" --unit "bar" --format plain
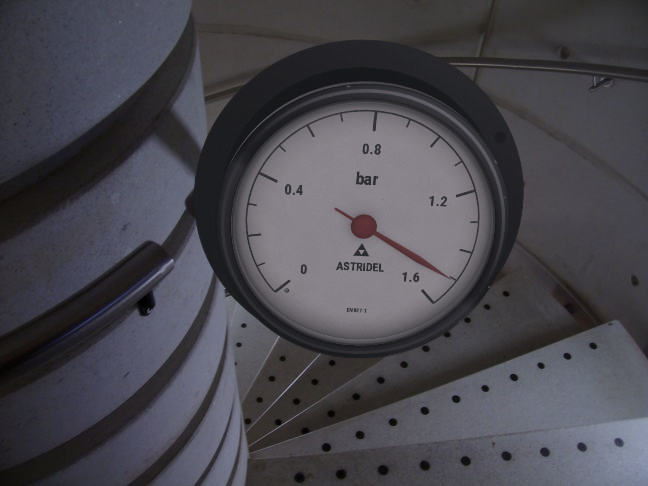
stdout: 1.5 bar
